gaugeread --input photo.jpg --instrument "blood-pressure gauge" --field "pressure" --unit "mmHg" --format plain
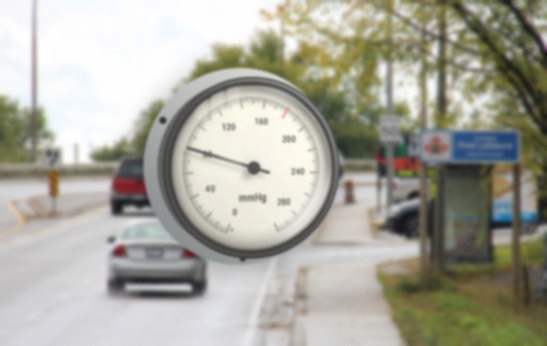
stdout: 80 mmHg
